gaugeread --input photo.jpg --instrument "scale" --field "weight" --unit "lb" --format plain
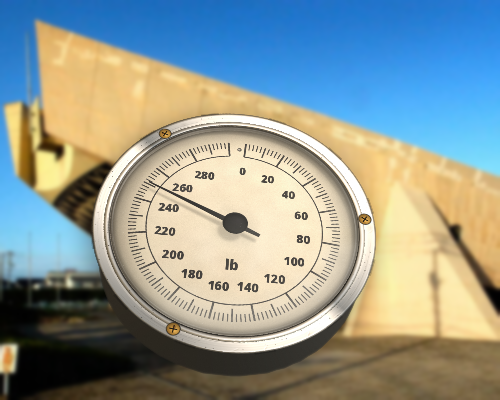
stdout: 250 lb
